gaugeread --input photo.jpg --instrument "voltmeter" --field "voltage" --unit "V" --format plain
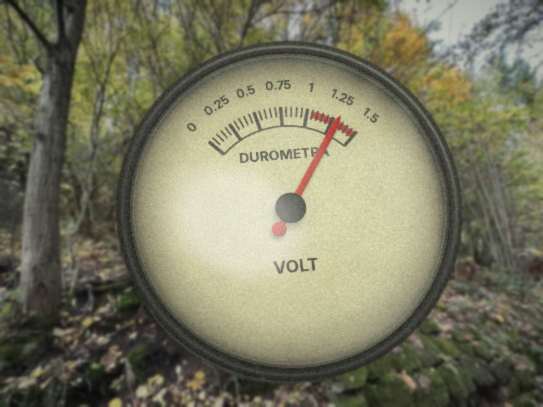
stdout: 1.3 V
